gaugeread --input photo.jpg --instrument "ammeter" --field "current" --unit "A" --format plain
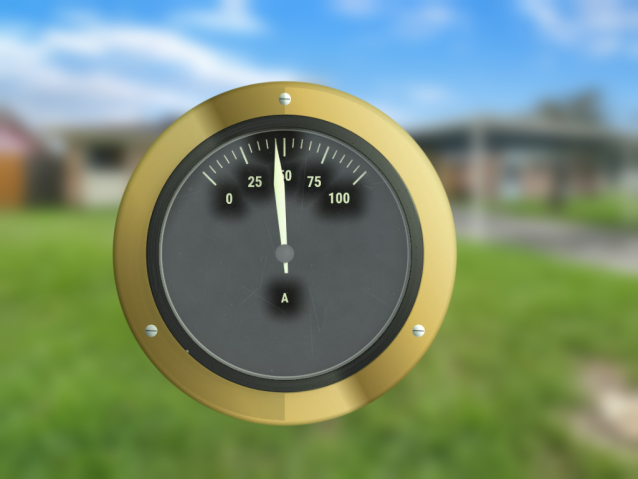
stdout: 45 A
